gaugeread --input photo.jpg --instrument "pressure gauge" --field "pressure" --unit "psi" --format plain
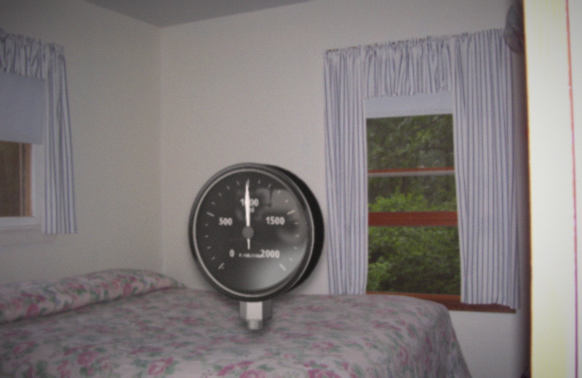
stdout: 1000 psi
